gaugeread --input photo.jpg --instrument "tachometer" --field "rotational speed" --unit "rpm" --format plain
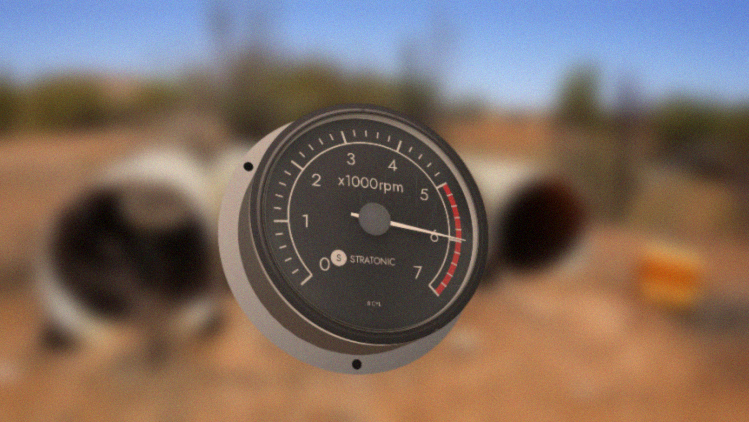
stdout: 6000 rpm
